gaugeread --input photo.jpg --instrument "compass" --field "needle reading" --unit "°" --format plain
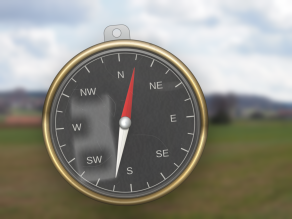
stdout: 15 °
